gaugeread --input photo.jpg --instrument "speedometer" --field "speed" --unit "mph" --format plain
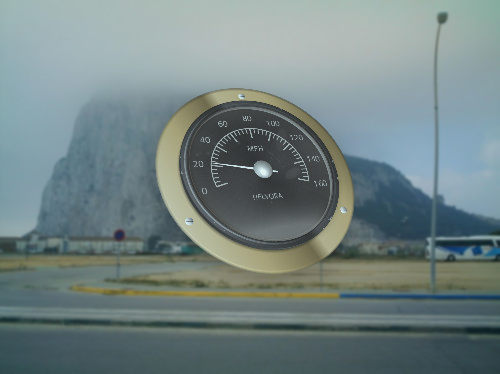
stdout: 20 mph
